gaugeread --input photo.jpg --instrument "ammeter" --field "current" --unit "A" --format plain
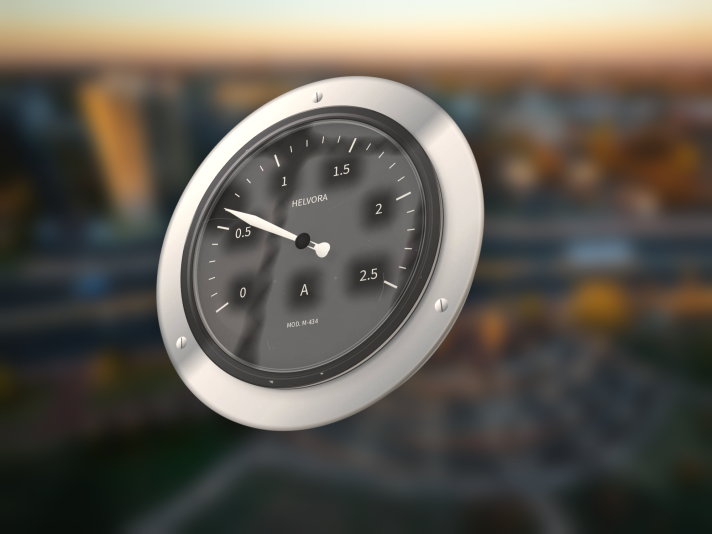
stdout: 0.6 A
